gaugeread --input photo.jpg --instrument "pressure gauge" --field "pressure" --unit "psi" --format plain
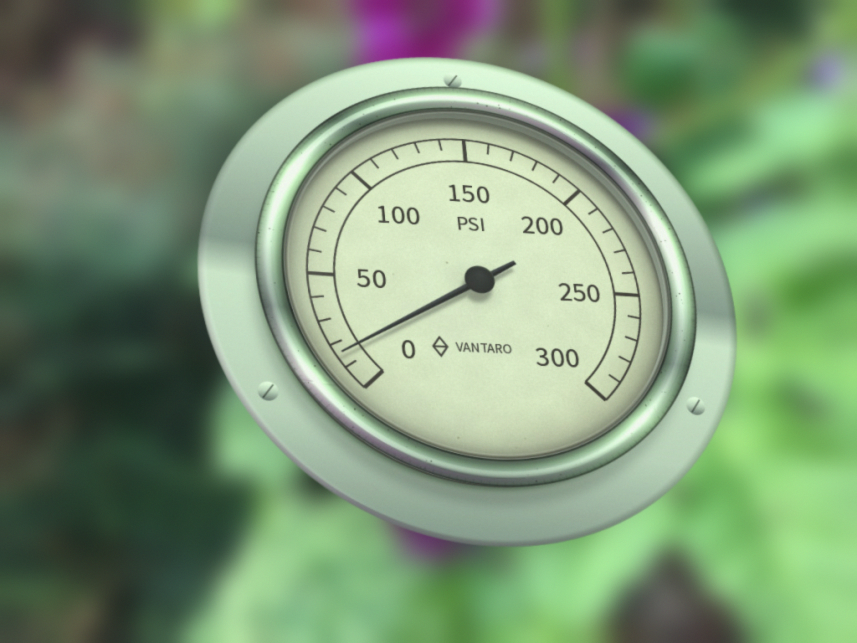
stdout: 15 psi
